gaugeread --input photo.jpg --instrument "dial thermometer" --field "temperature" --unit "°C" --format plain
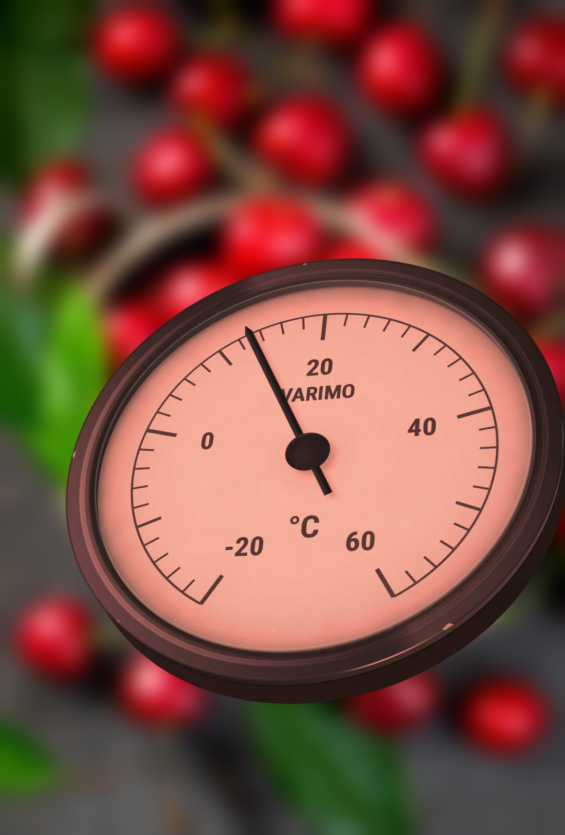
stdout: 13 °C
